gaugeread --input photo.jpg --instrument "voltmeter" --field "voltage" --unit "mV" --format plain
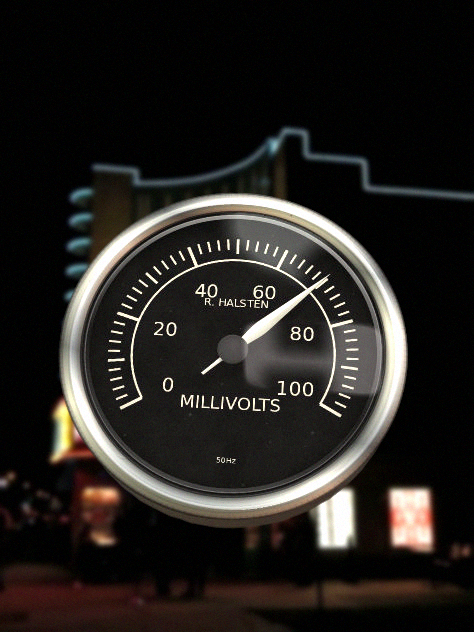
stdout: 70 mV
